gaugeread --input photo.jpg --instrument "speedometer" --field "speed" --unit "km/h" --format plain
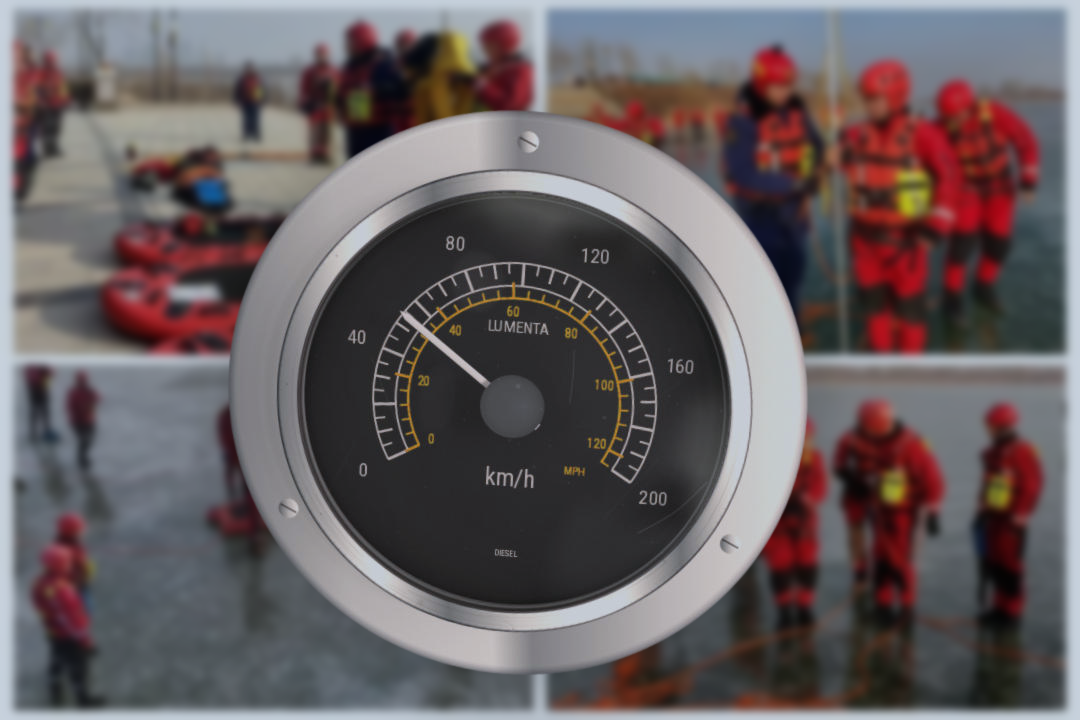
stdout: 55 km/h
